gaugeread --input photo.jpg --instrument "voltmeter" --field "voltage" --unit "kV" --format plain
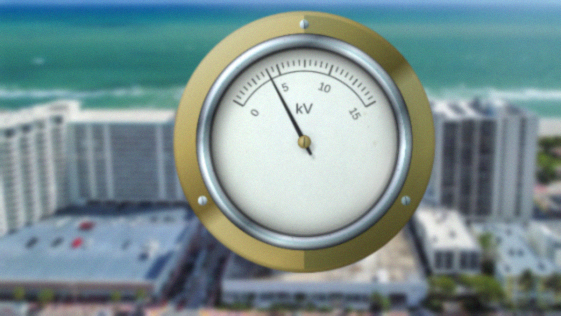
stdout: 4 kV
